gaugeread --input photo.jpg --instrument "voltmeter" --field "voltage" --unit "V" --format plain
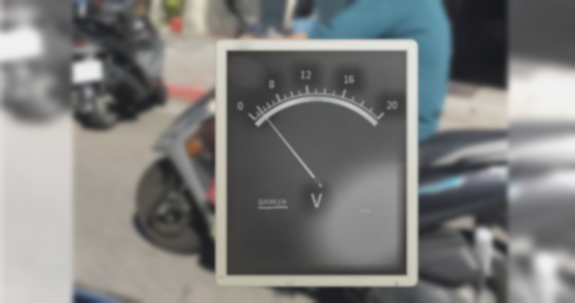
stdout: 4 V
